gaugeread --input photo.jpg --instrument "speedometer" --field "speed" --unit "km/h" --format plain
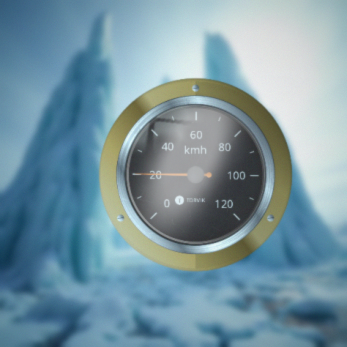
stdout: 20 km/h
